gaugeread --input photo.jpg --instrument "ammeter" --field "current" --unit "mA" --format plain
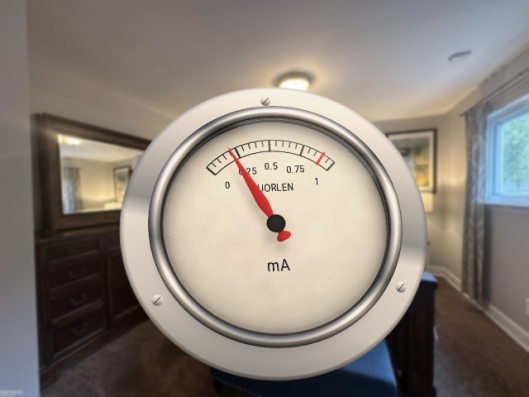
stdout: 0.2 mA
